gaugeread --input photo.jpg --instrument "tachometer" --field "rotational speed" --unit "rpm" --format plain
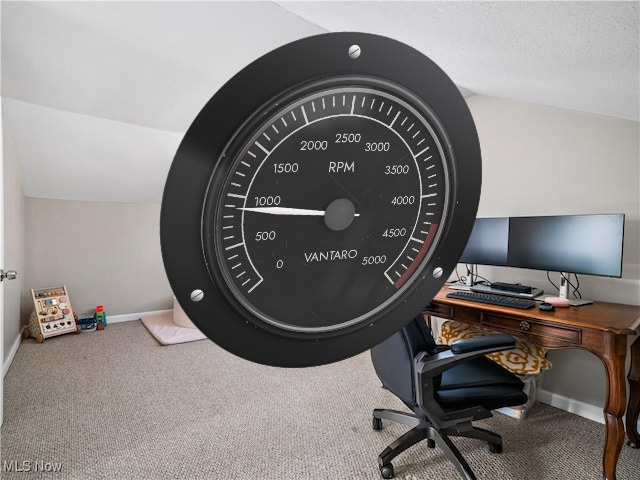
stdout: 900 rpm
